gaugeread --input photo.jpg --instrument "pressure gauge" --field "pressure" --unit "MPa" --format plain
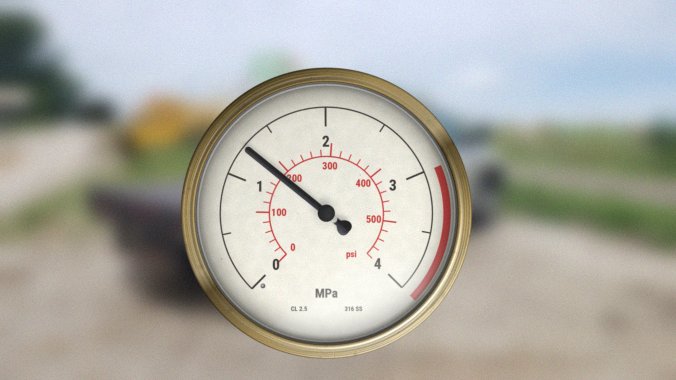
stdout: 1.25 MPa
